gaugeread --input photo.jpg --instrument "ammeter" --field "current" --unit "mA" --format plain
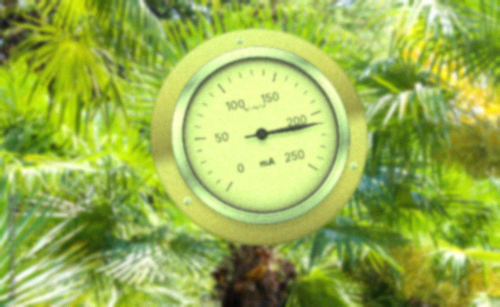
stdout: 210 mA
